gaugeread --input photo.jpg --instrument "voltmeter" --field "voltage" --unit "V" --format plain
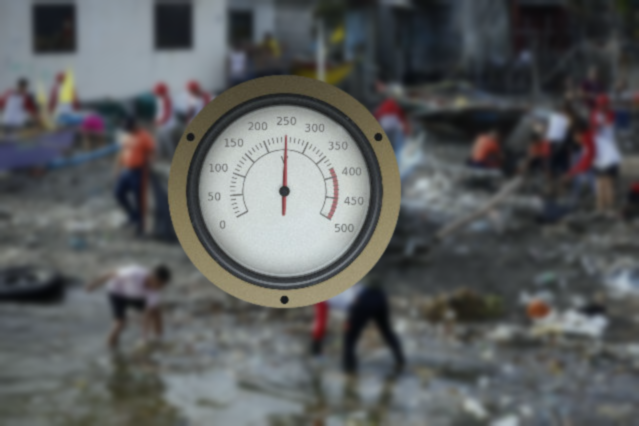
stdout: 250 V
